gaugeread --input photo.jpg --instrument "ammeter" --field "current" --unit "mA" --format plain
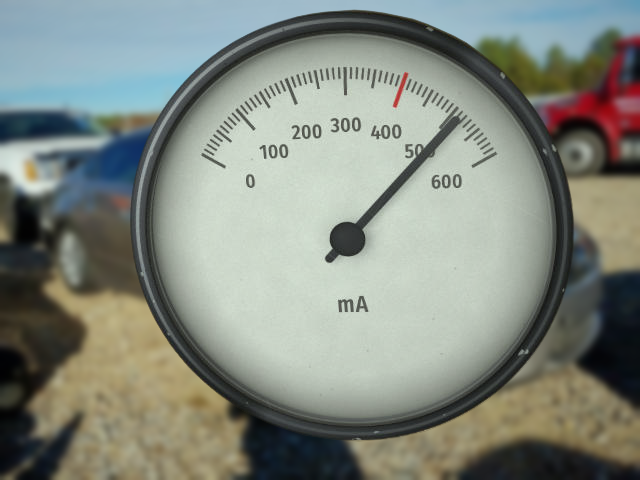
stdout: 510 mA
